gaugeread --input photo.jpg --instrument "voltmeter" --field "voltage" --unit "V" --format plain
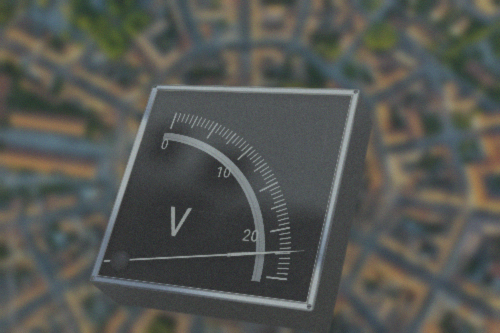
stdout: 22.5 V
